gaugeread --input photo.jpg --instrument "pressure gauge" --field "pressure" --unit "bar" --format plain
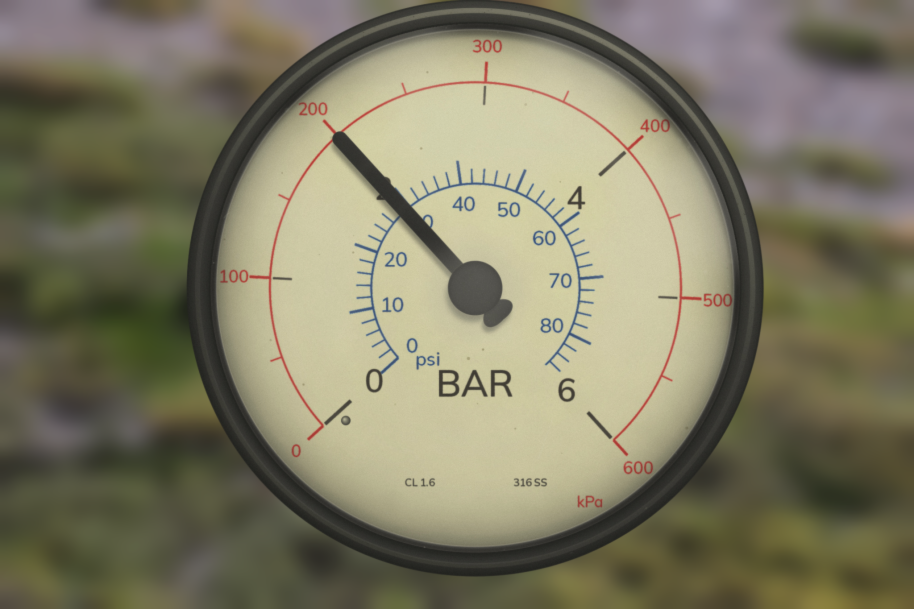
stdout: 2 bar
